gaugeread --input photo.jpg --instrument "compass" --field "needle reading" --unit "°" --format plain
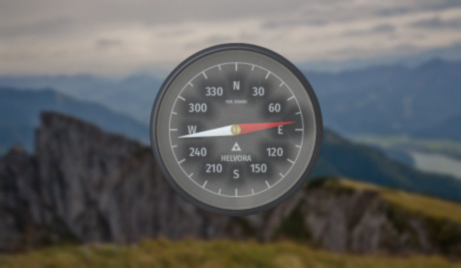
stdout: 82.5 °
